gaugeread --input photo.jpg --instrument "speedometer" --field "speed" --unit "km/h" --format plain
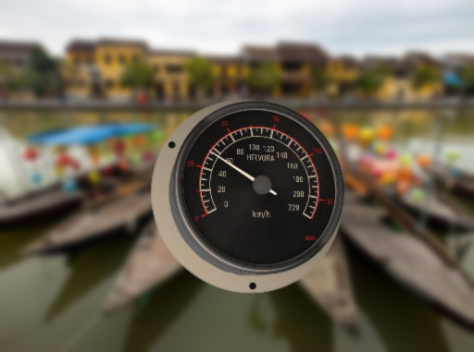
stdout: 55 km/h
